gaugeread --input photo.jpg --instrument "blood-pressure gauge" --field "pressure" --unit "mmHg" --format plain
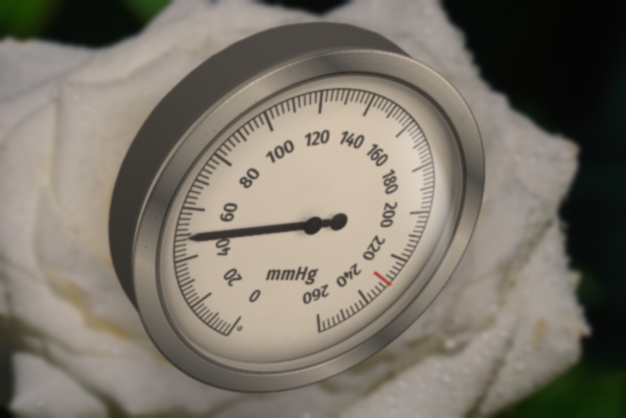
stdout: 50 mmHg
